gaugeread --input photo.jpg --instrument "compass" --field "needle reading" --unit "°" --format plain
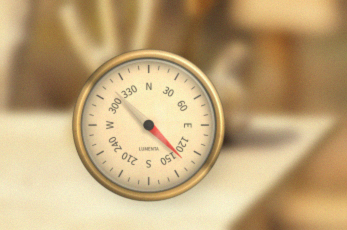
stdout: 135 °
